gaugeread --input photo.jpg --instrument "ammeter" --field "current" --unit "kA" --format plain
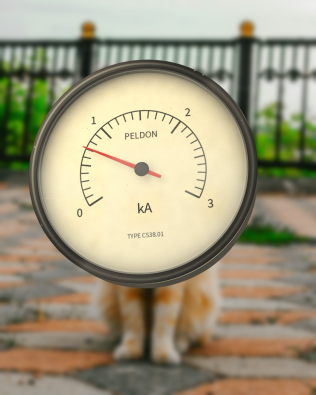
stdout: 0.7 kA
